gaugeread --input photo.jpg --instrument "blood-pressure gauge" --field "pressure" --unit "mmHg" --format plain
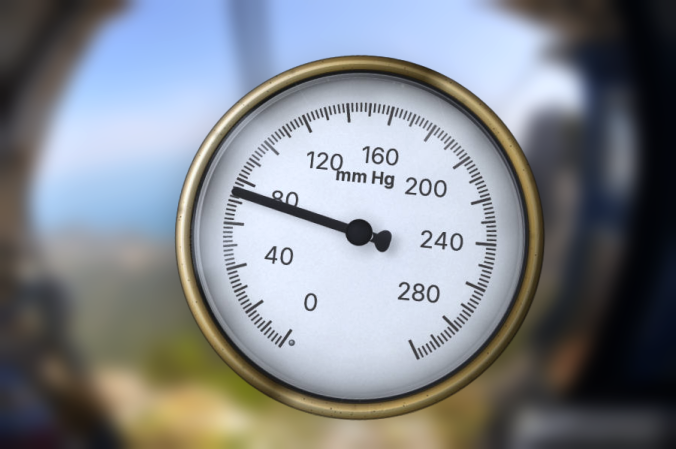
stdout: 74 mmHg
